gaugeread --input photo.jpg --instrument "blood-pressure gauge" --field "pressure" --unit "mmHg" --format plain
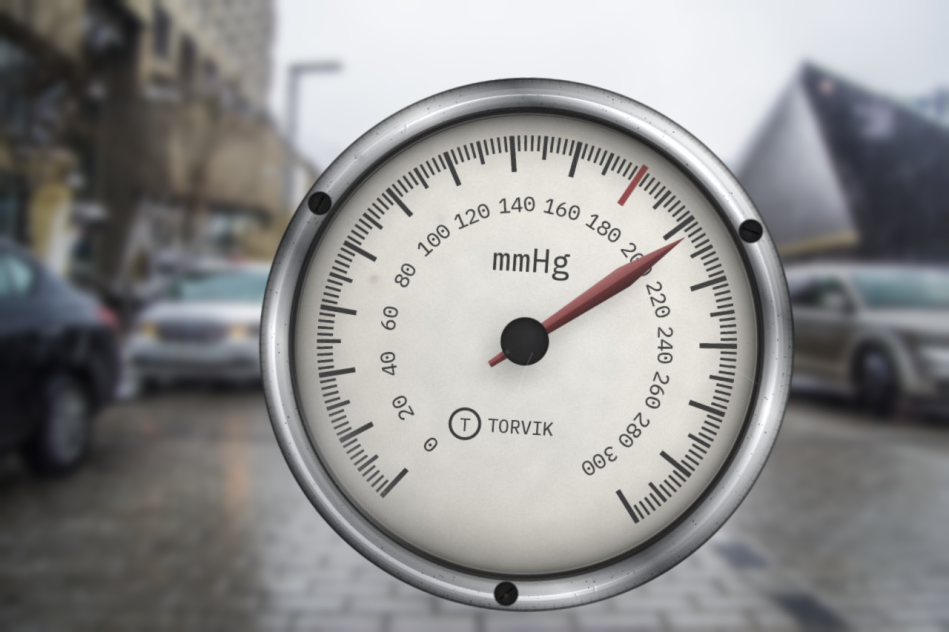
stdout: 204 mmHg
